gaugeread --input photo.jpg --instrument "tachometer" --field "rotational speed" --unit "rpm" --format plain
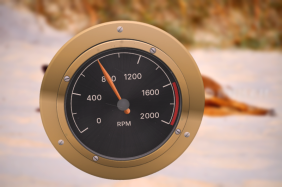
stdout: 800 rpm
